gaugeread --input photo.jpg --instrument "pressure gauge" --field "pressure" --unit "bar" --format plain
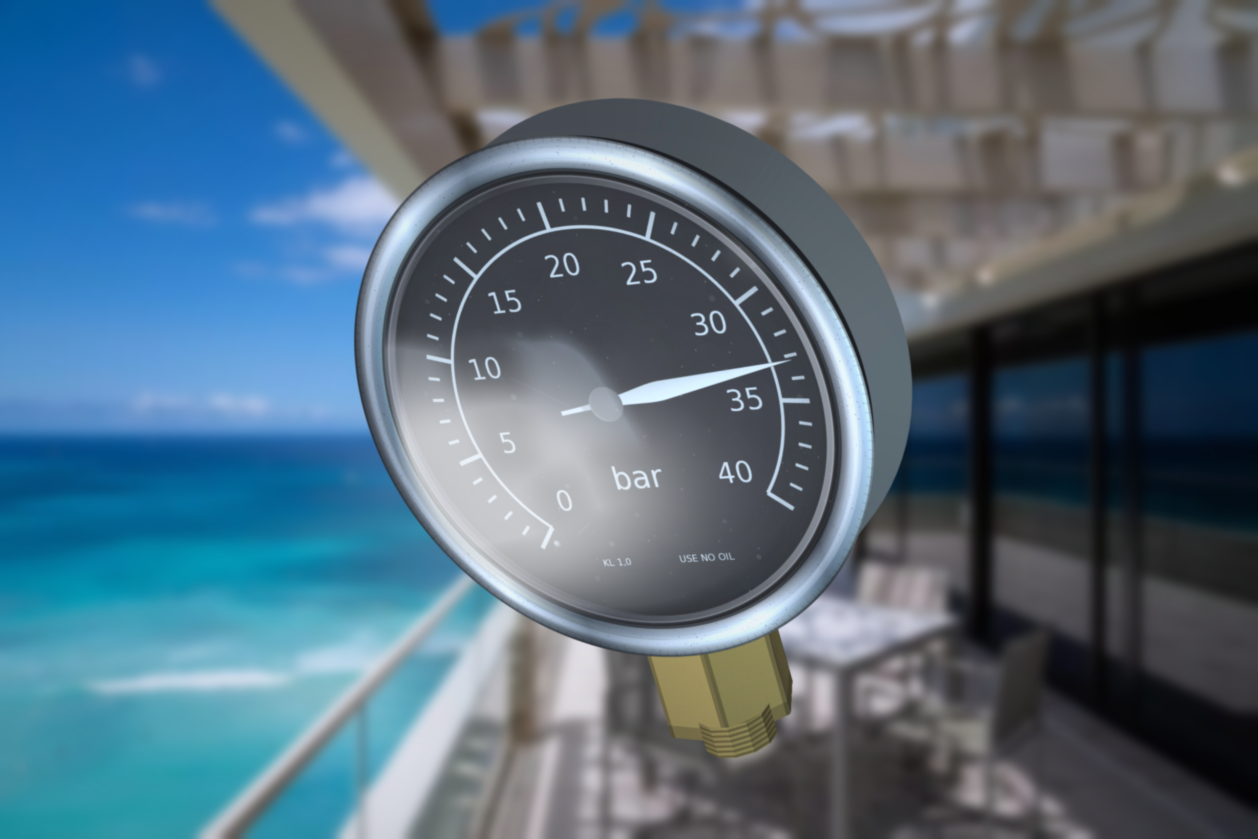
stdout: 33 bar
